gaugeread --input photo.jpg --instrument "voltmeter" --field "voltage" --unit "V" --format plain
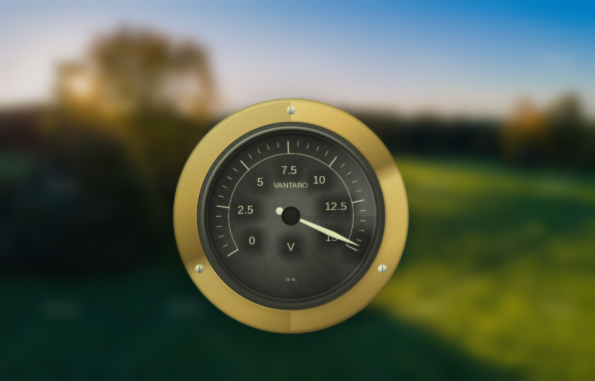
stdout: 14.75 V
